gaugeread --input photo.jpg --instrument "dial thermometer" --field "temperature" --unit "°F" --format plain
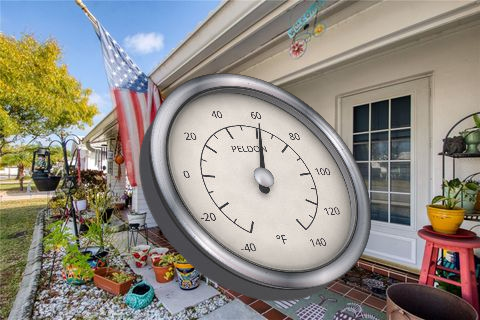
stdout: 60 °F
